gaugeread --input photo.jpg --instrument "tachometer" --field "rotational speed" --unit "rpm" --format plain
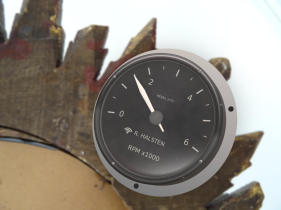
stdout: 1500 rpm
